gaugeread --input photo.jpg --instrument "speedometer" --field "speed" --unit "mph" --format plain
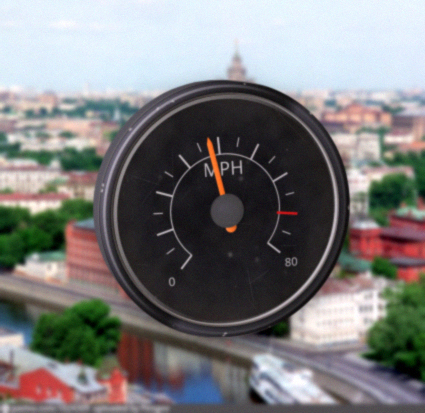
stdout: 37.5 mph
